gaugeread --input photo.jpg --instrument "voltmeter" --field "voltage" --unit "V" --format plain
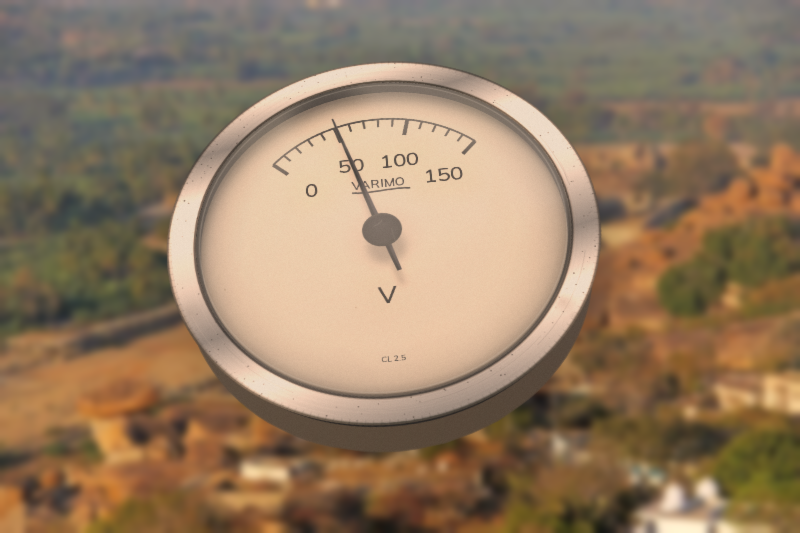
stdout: 50 V
